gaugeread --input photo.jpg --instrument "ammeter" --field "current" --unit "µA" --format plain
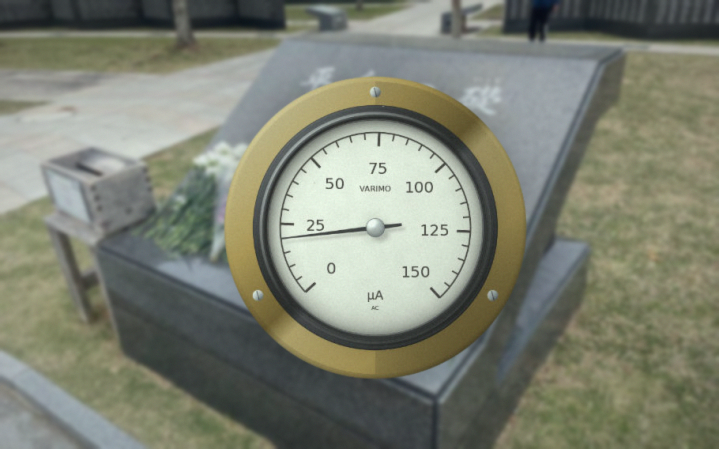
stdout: 20 µA
